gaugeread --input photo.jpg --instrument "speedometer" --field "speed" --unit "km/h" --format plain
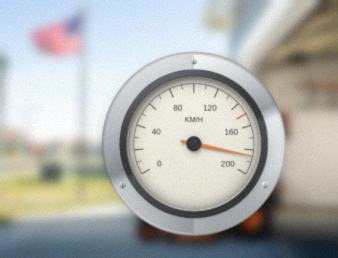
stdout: 185 km/h
